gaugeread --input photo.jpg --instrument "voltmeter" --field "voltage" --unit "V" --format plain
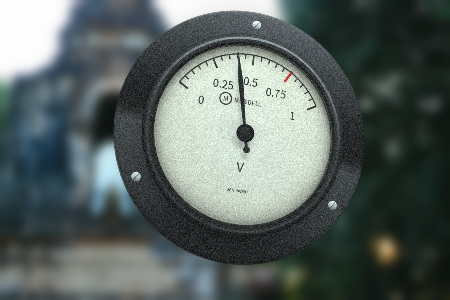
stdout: 0.4 V
